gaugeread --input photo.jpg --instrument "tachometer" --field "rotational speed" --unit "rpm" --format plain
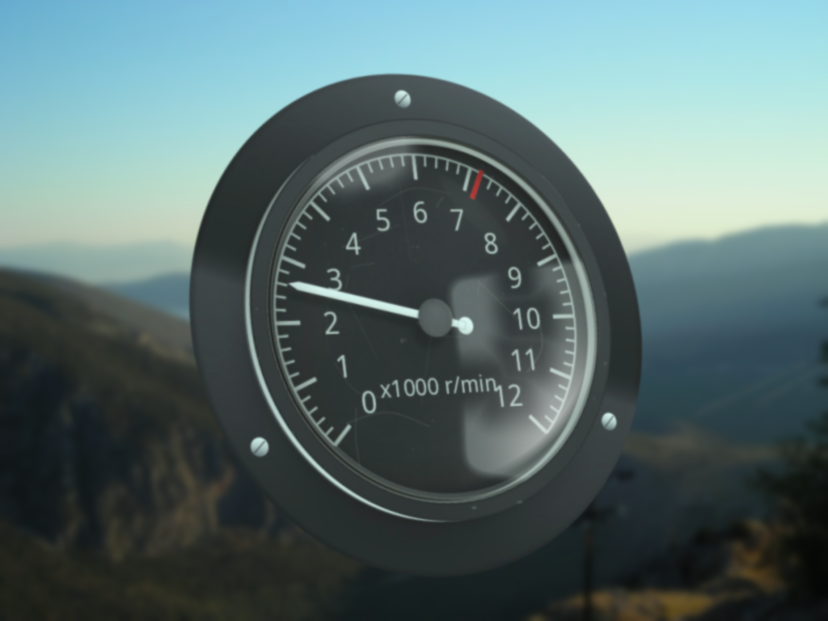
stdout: 2600 rpm
